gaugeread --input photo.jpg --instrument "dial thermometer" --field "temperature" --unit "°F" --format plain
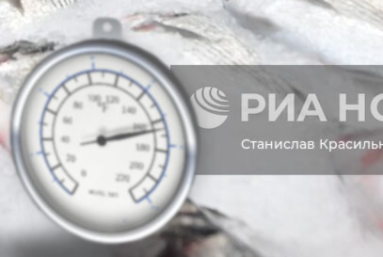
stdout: 165 °F
